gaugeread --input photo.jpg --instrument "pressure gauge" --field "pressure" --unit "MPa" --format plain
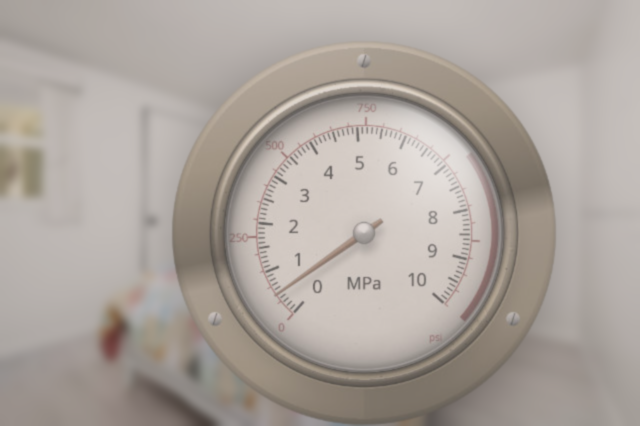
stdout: 0.5 MPa
